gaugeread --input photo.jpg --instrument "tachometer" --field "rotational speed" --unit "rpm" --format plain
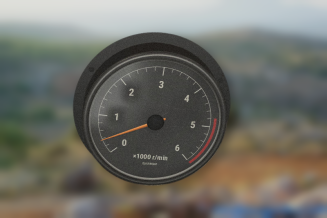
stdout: 400 rpm
